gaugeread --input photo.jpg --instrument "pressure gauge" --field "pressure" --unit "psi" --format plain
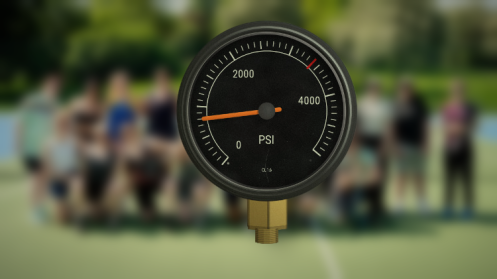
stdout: 800 psi
